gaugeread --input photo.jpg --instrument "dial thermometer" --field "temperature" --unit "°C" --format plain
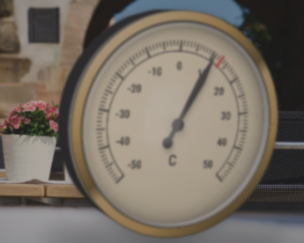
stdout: 10 °C
